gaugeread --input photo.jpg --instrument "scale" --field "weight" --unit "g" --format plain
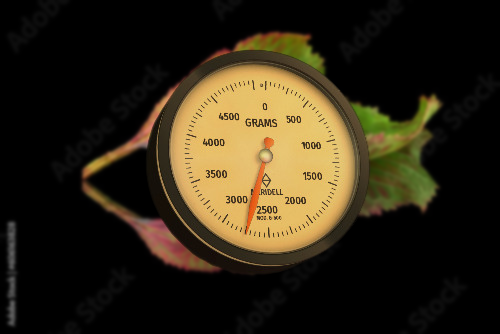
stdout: 2750 g
